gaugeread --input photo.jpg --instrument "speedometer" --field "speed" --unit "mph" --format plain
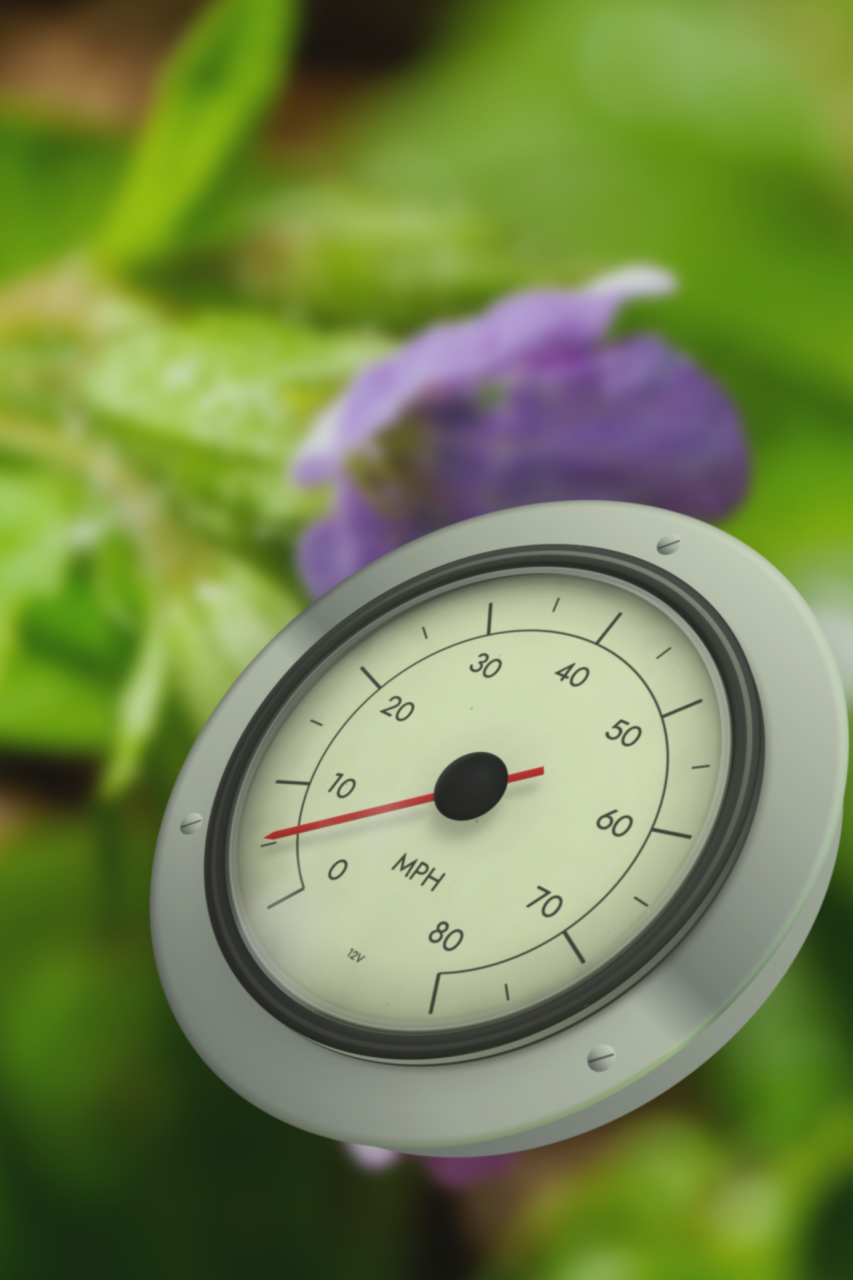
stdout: 5 mph
